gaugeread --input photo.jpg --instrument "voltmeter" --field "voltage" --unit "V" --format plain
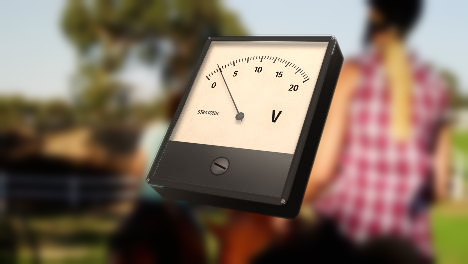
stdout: 2.5 V
